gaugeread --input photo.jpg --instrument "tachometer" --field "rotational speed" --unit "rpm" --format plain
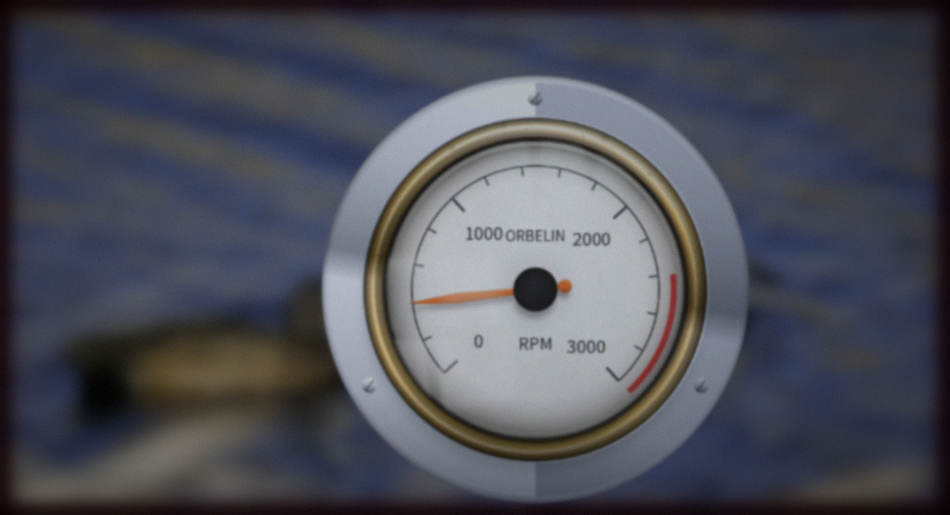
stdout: 400 rpm
